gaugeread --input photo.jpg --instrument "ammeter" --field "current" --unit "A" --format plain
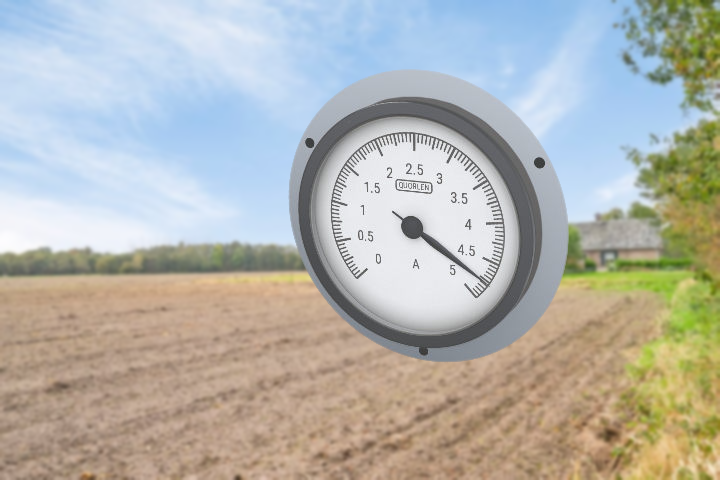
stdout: 4.75 A
